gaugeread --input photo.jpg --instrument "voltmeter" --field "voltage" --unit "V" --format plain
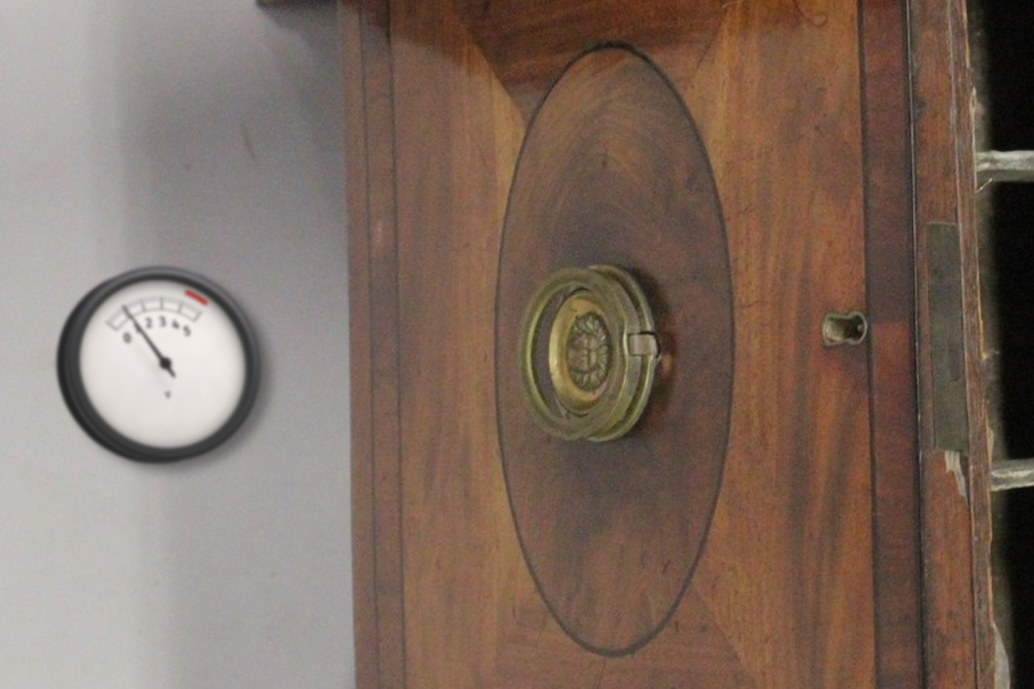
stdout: 1 V
